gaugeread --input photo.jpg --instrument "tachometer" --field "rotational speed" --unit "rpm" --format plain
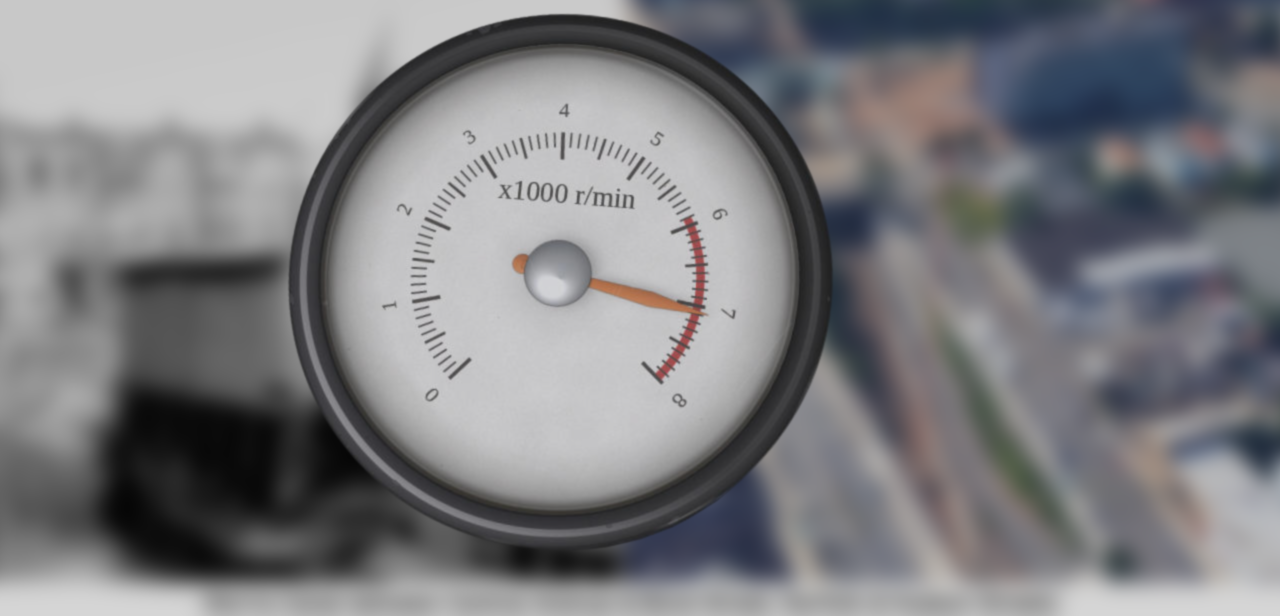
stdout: 7100 rpm
